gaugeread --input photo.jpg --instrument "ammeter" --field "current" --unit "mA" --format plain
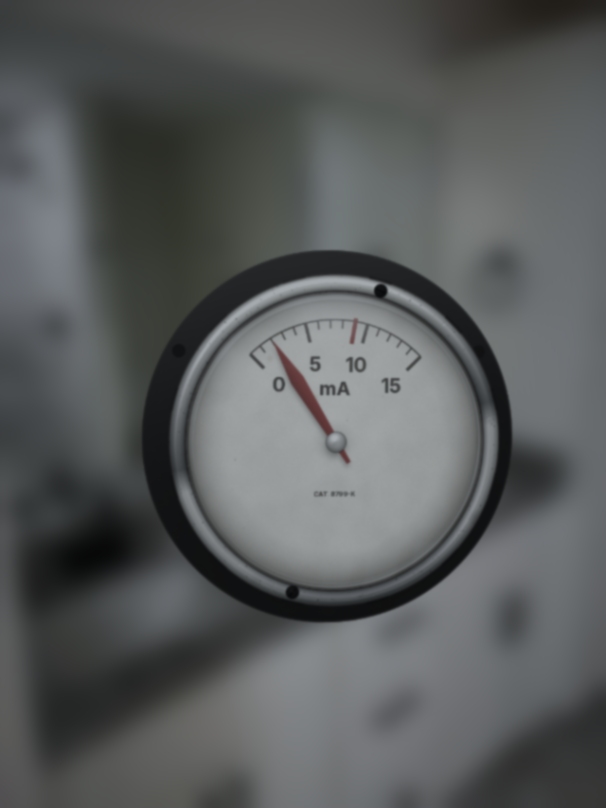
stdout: 2 mA
